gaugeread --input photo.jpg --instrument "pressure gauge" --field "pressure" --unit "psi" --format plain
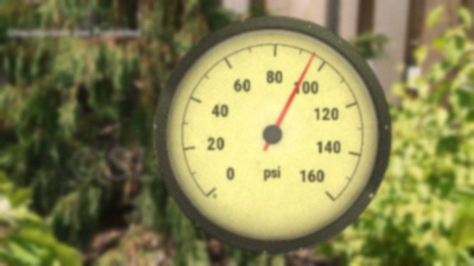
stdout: 95 psi
